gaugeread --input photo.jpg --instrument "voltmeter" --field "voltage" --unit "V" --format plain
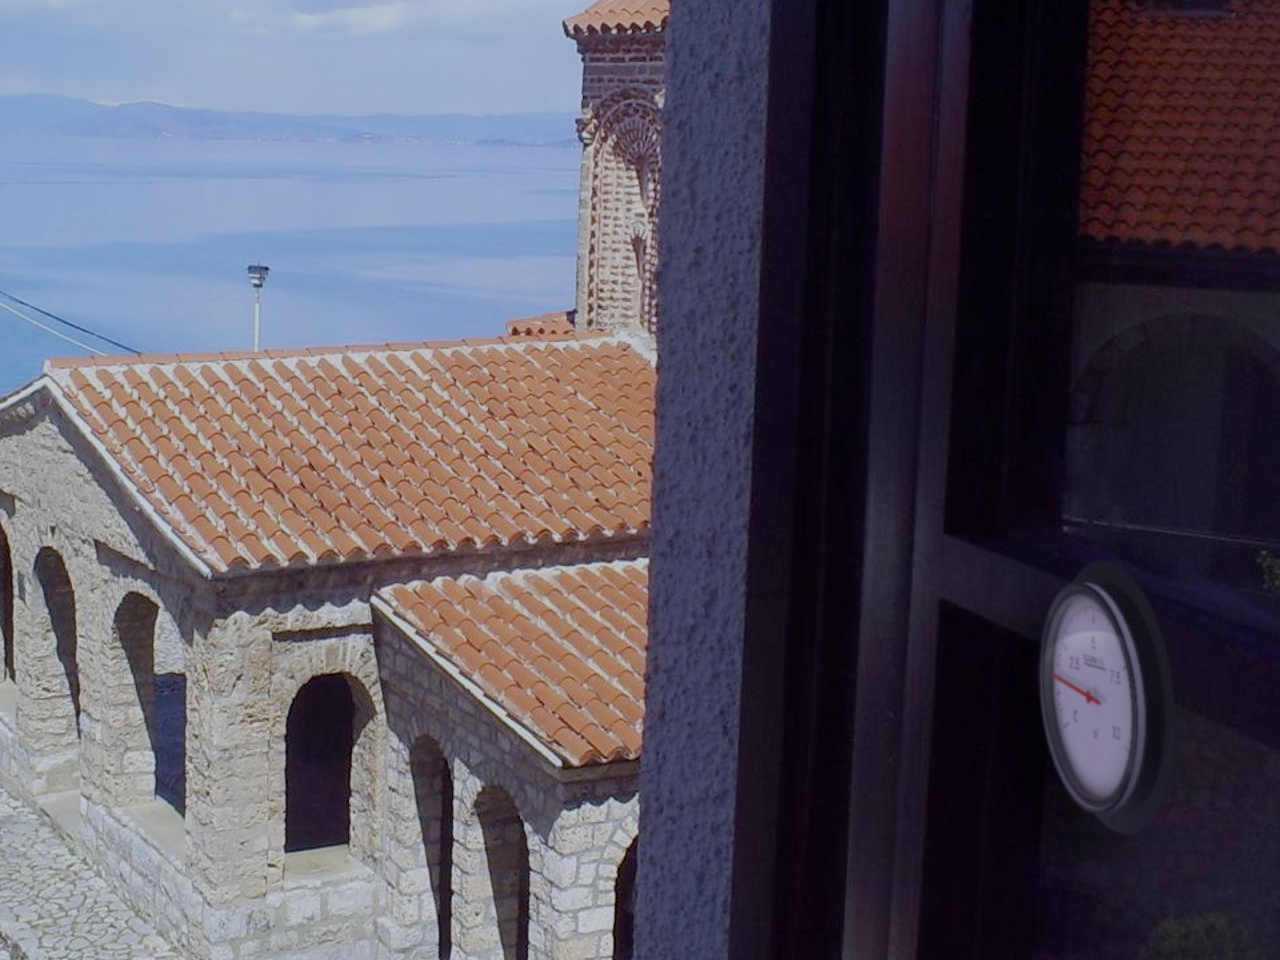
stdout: 1.5 V
